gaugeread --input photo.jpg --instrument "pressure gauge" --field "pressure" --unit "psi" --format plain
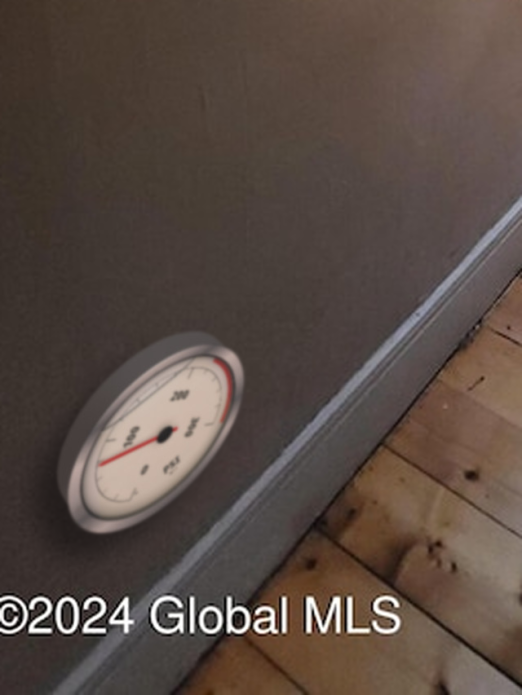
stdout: 80 psi
